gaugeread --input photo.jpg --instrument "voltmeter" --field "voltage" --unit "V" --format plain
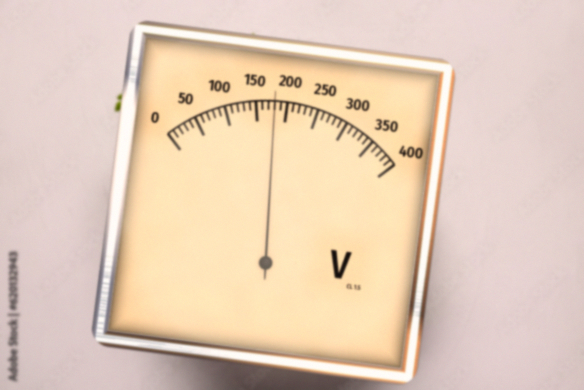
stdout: 180 V
